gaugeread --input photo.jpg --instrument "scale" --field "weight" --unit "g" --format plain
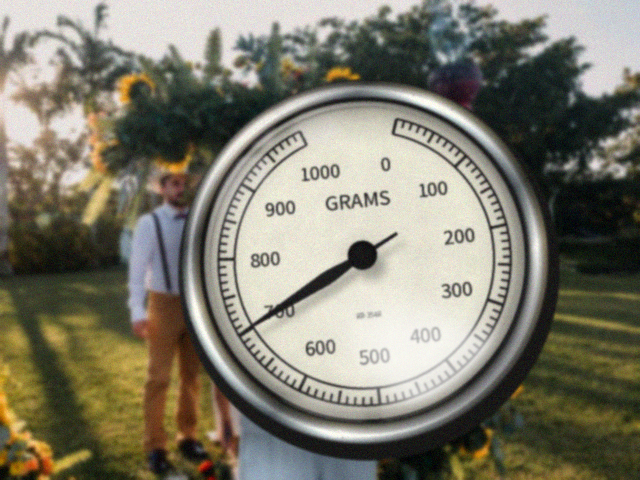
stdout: 700 g
